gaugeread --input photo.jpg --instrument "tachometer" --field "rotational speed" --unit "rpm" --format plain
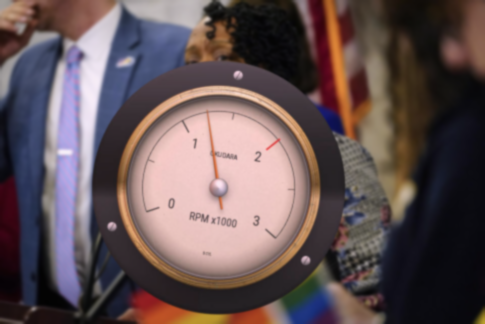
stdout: 1250 rpm
